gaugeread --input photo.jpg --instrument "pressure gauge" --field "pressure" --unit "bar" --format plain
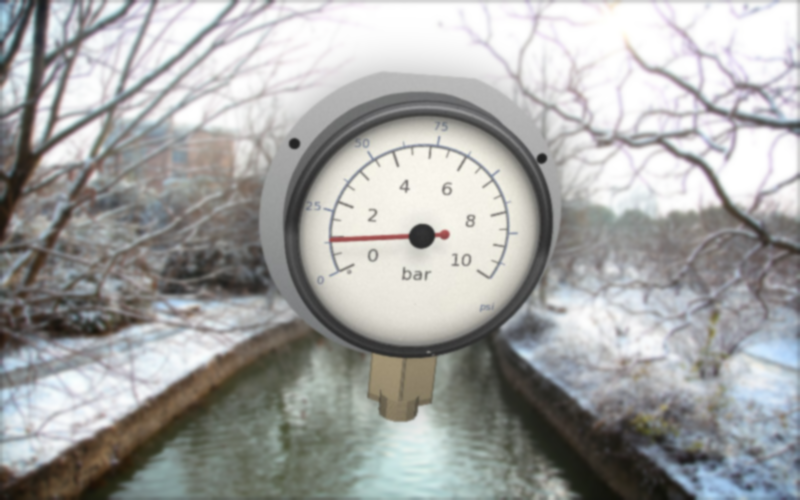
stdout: 1 bar
